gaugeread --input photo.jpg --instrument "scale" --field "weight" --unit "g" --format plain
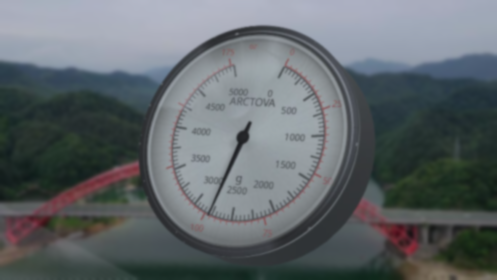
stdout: 2750 g
